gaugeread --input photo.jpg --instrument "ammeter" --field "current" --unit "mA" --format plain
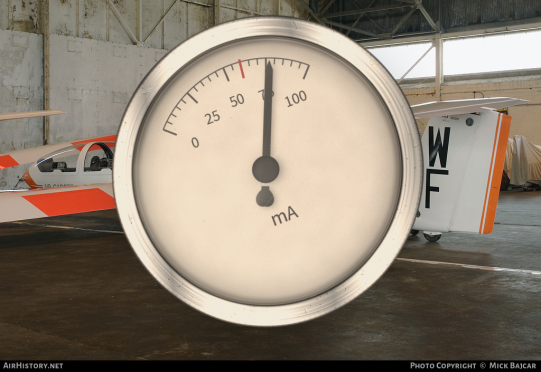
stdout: 77.5 mA
